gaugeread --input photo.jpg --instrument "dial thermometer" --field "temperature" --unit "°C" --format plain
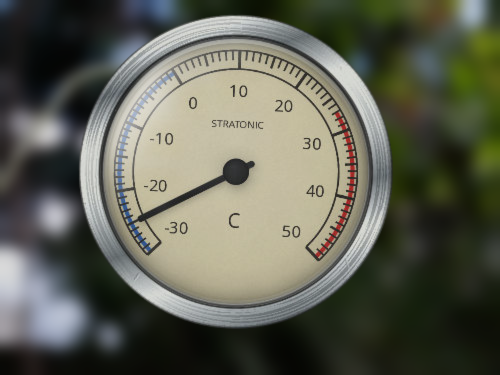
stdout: -25 °C
